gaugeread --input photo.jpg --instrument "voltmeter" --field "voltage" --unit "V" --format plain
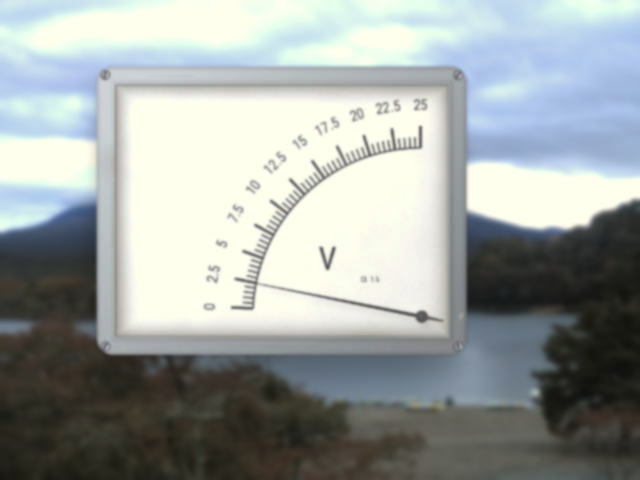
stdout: 2.5 V
